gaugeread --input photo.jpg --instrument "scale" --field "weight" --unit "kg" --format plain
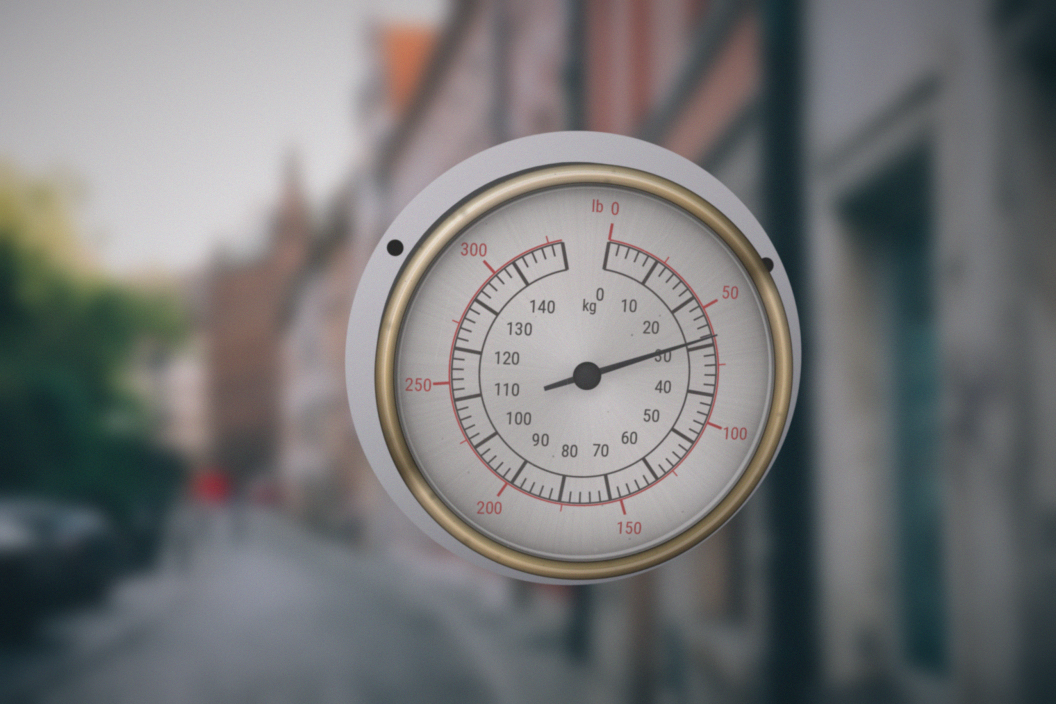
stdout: 28 kg
